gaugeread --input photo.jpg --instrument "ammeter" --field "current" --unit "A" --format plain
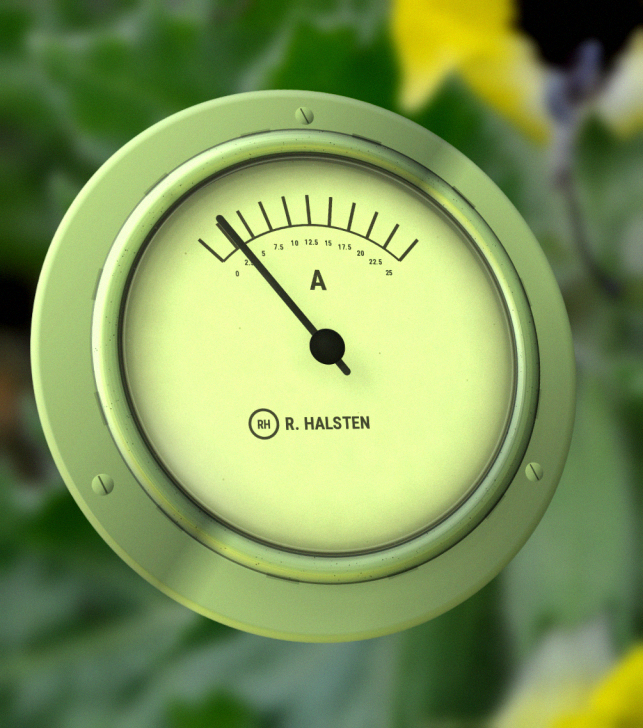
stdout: 2.5 A
